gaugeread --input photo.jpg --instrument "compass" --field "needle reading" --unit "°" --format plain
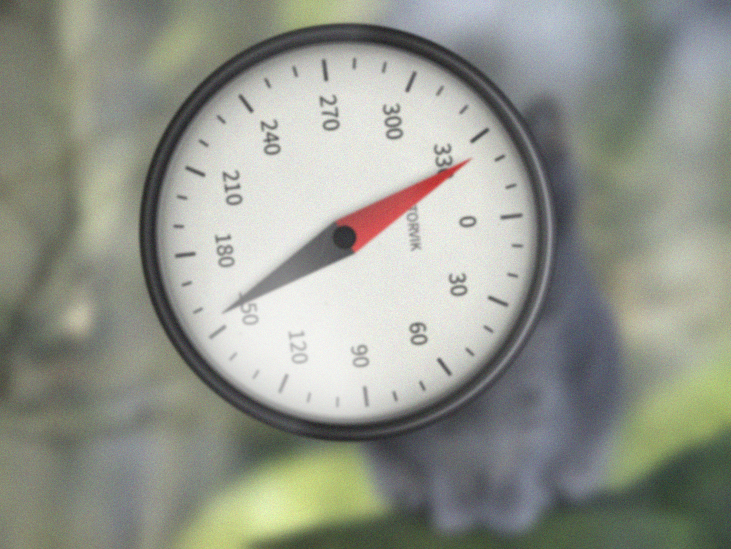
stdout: 335 °
